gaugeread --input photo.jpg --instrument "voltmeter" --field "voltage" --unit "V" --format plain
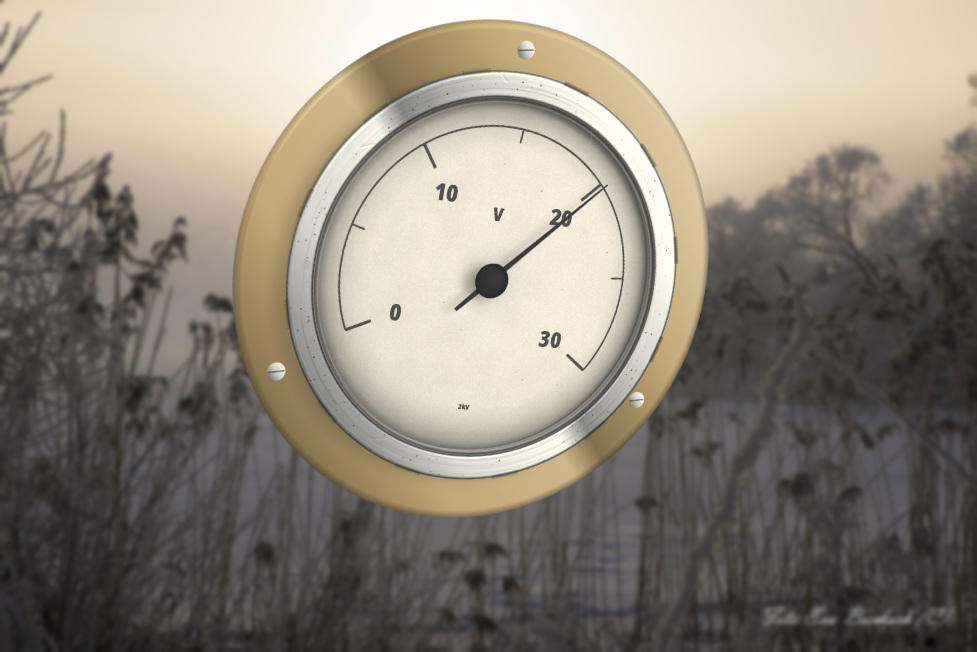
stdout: 20 V
